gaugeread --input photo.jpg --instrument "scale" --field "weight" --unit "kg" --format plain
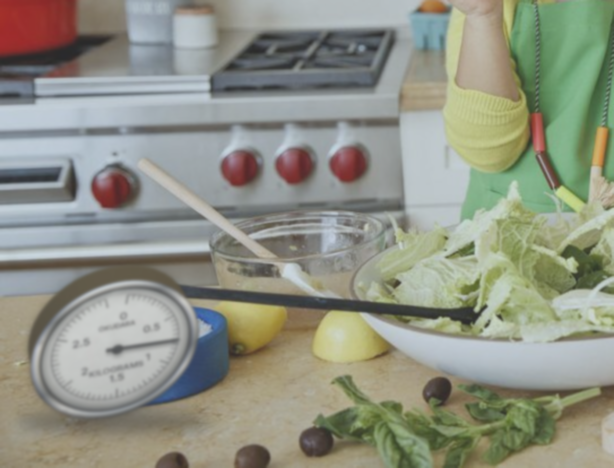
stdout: 0.75 kg
